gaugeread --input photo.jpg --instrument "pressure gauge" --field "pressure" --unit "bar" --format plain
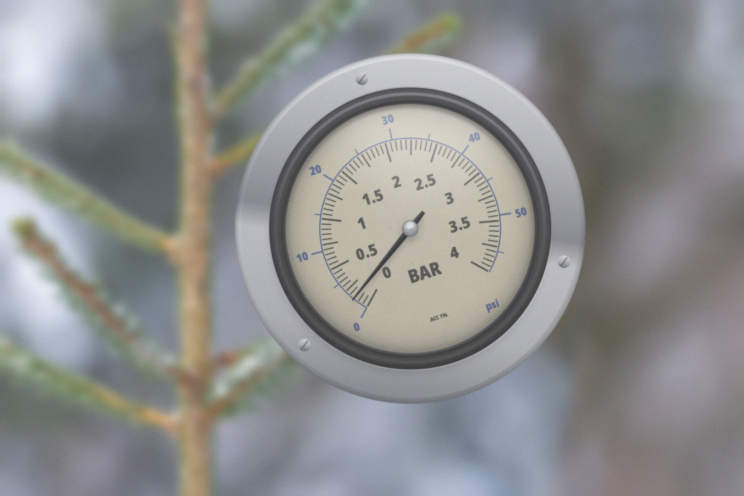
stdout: 0.15 bar
